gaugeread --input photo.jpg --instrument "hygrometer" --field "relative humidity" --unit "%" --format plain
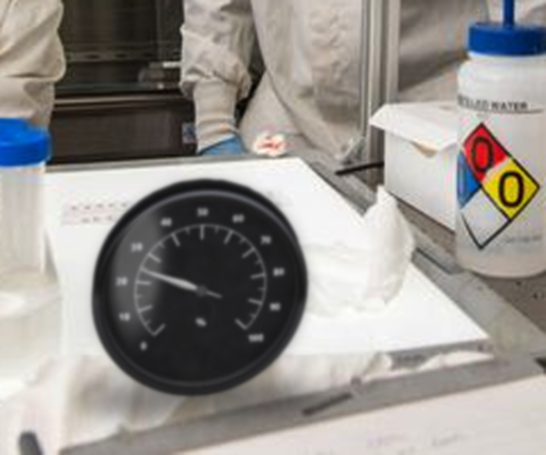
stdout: 25 %
